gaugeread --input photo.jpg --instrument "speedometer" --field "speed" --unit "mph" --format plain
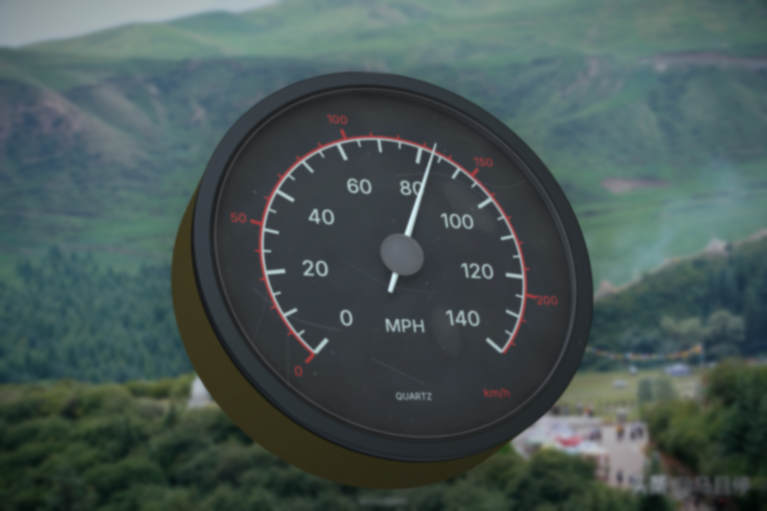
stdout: 82.5 mph
